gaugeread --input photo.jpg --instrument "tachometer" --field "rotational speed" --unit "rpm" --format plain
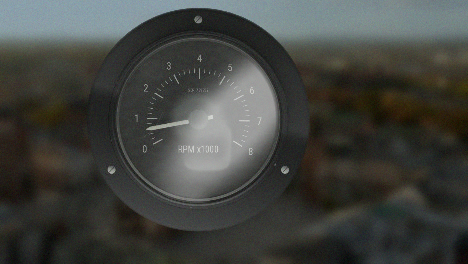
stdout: 600 rpm
